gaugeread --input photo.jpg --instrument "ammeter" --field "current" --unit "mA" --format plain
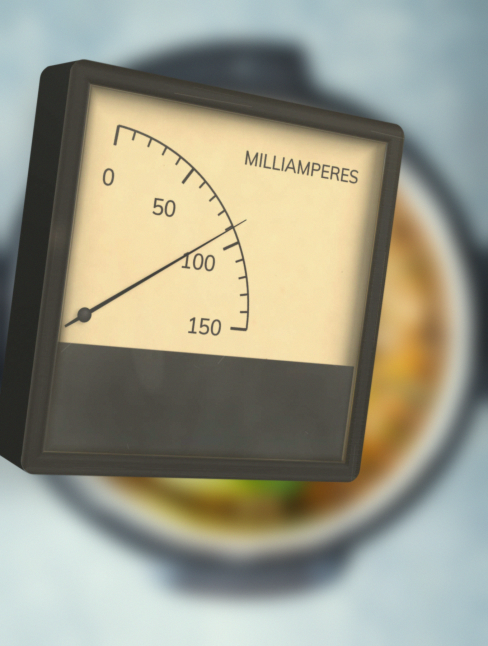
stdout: 90 mA
